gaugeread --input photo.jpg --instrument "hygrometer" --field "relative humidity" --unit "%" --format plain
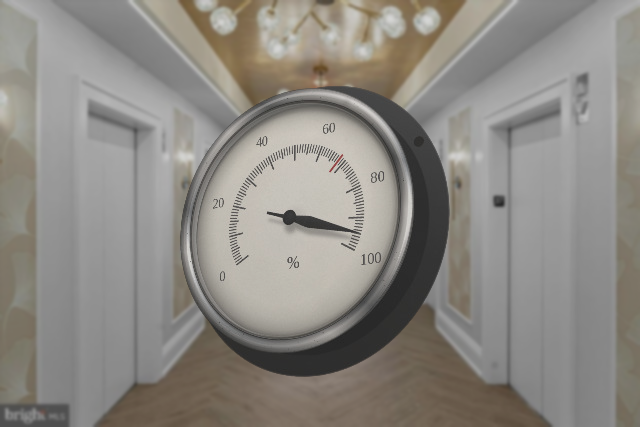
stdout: 95 %
